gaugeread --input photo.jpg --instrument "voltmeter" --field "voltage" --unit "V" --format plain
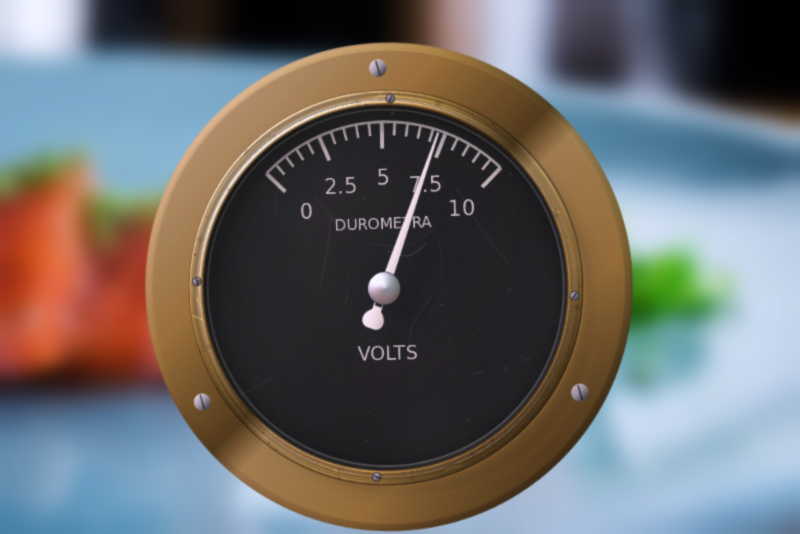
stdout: 7.25 V
